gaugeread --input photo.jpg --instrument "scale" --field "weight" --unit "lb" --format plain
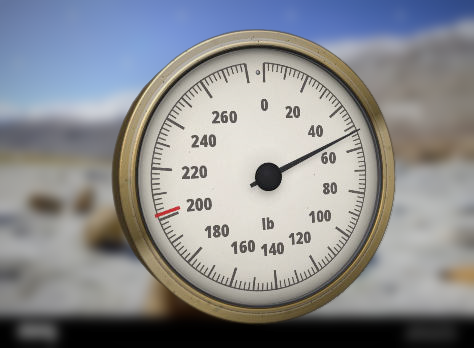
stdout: 52 lb
